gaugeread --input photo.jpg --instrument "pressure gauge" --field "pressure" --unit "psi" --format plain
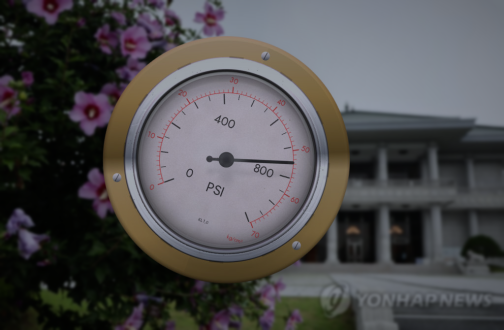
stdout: 750 psi
